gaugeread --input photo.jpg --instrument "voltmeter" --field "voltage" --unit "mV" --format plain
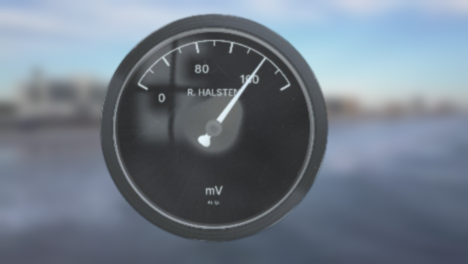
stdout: 160 mV
